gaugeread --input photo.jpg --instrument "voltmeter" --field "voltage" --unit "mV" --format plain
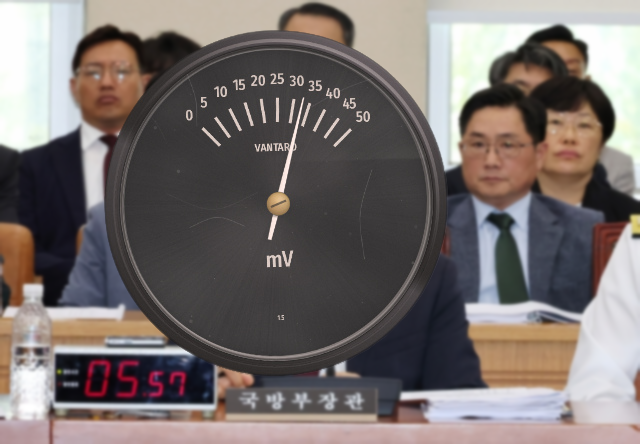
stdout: 32.5 mV
